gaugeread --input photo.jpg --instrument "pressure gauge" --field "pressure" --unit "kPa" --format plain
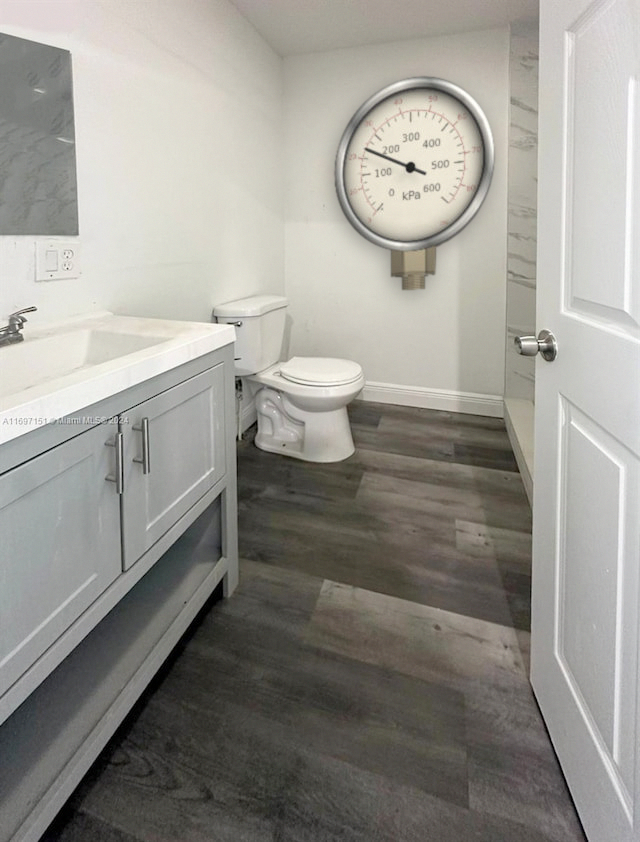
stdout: 160 kPa
